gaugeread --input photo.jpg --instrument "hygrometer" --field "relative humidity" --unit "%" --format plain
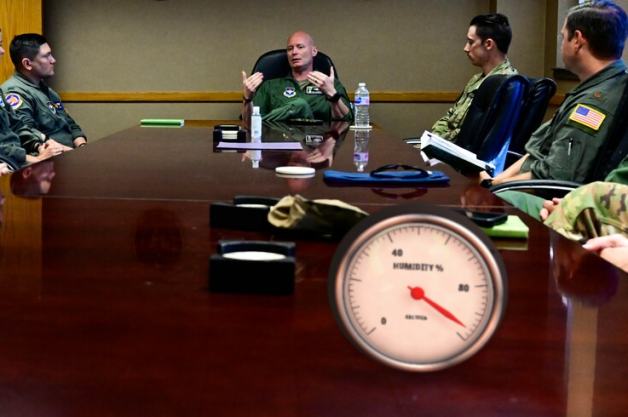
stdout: 96 %
